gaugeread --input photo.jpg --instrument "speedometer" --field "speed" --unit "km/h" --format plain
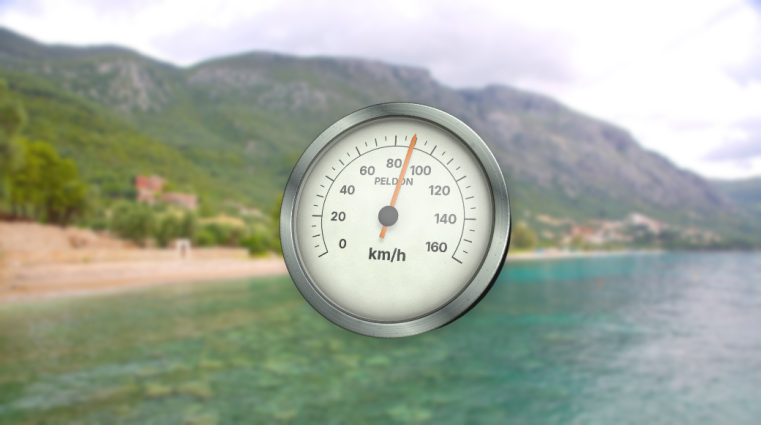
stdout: 90 km/h
